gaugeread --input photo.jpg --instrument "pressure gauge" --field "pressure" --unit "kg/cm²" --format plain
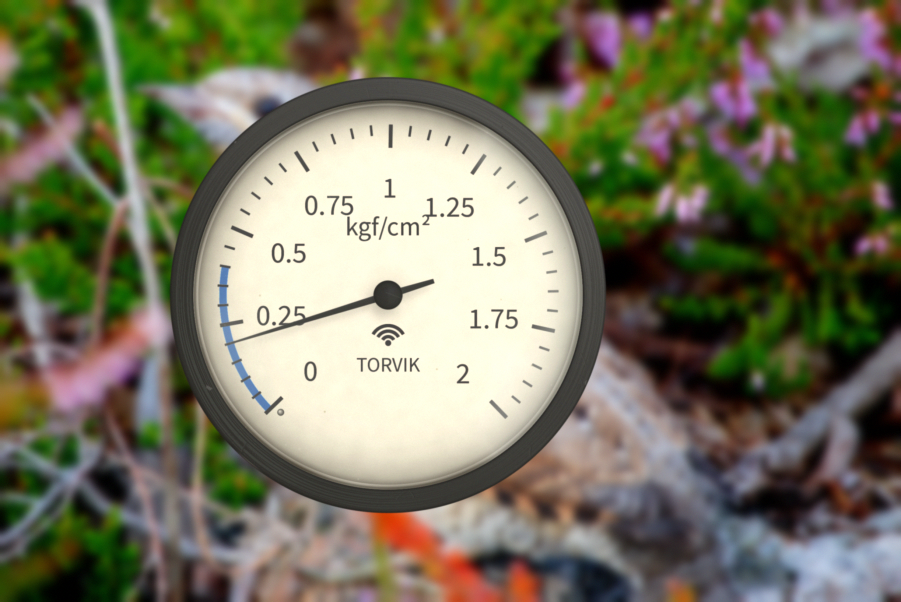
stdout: 0.2 kg/cm²
